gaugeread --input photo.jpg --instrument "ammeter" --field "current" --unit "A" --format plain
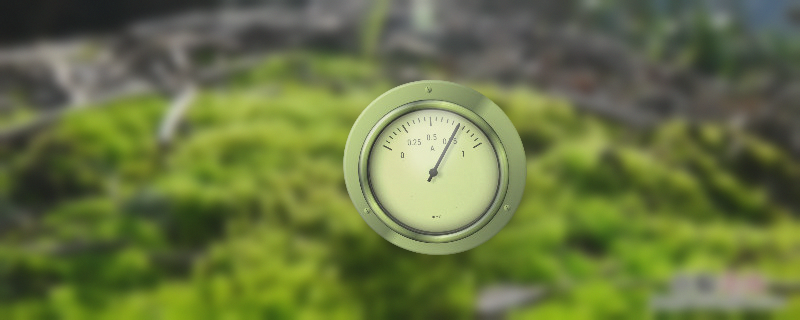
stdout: 0.75 A
